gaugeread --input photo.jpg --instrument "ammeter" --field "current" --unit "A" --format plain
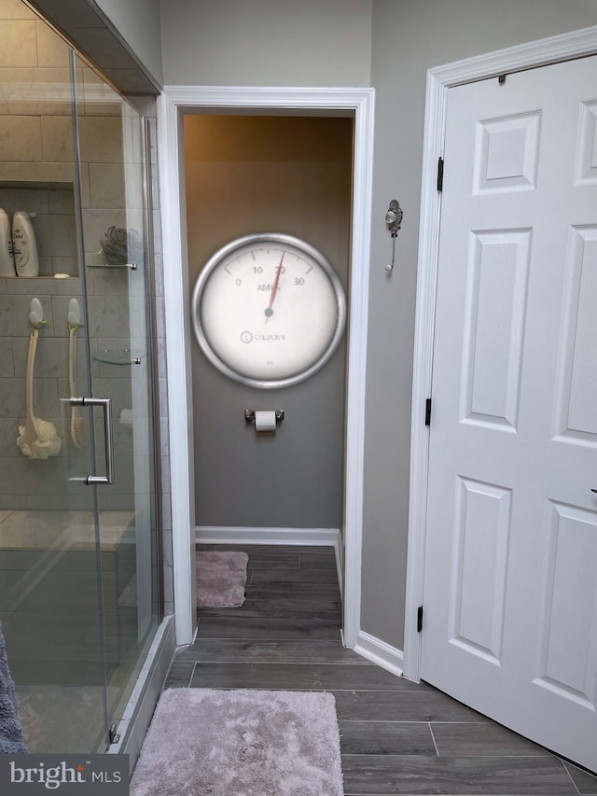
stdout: 20 A
